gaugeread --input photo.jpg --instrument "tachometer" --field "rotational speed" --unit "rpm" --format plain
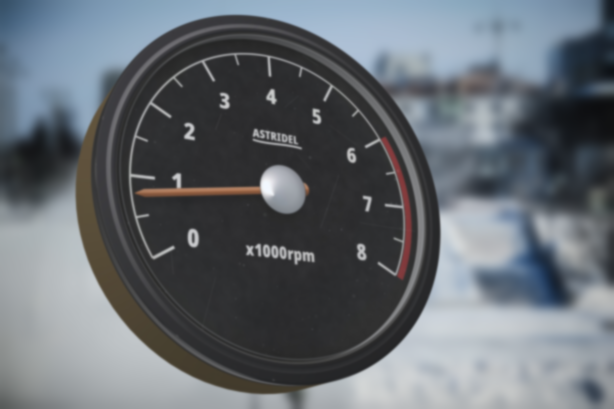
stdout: 750 rpm
